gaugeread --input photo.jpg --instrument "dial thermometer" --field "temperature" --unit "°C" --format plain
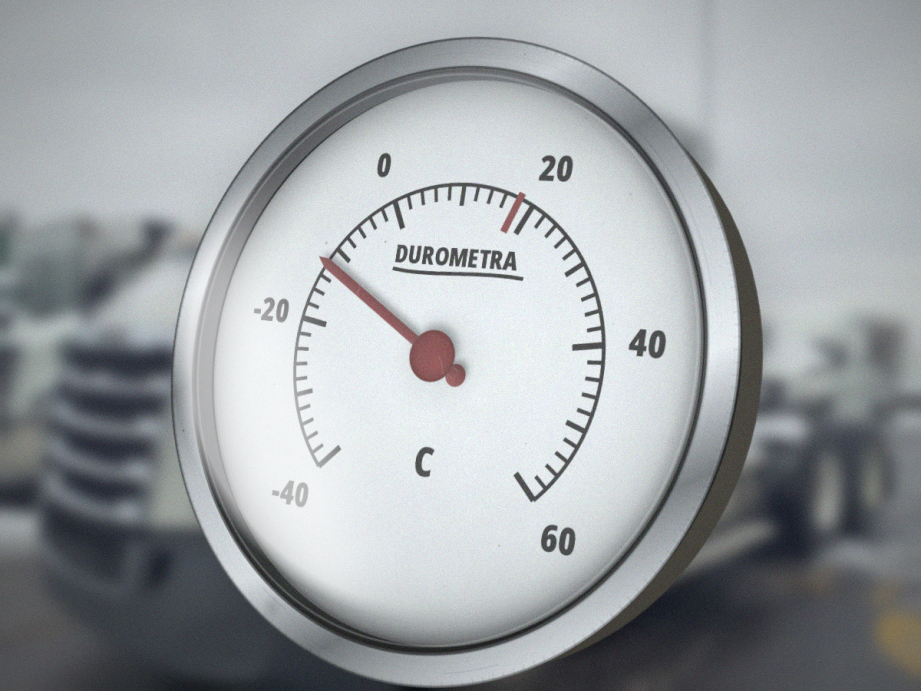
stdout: -12 °C
